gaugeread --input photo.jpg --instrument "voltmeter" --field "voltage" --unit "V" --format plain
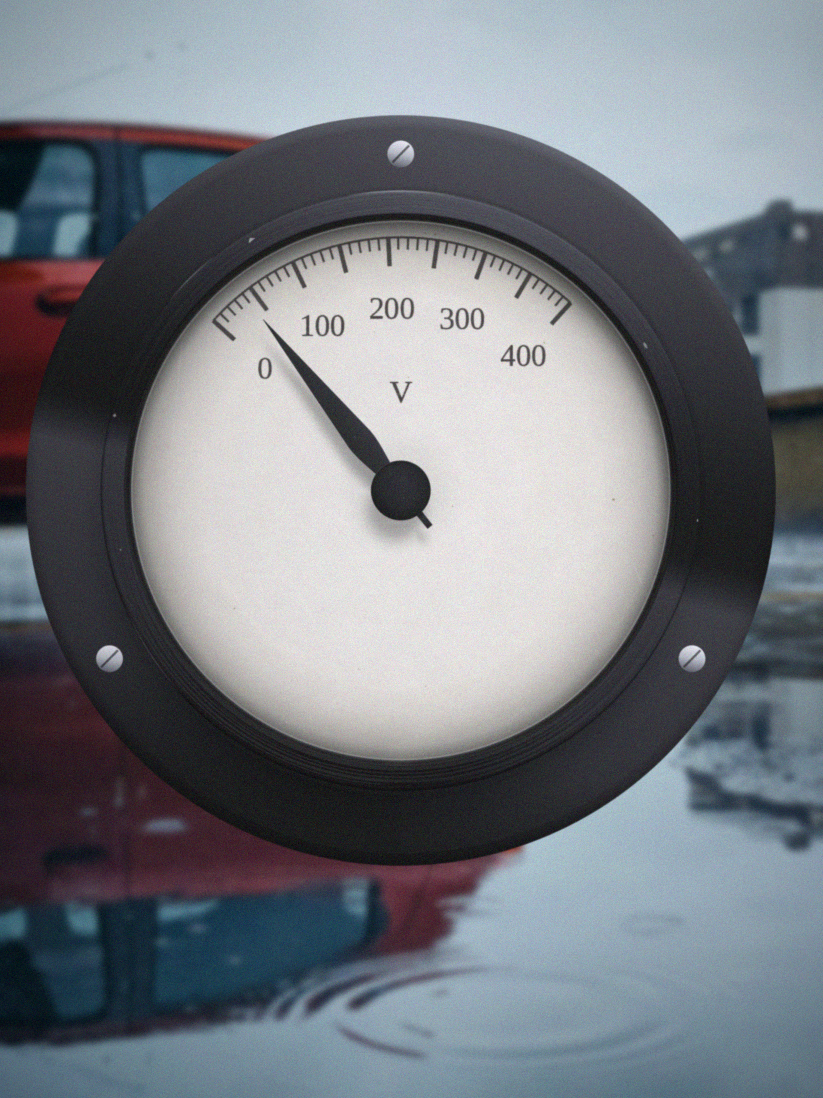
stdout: 40 V
